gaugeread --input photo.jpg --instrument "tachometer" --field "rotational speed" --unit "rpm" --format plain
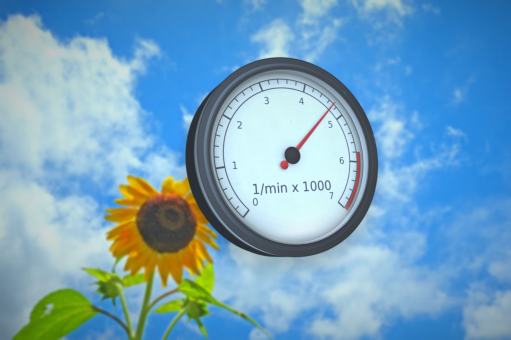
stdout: 4700 rpm
